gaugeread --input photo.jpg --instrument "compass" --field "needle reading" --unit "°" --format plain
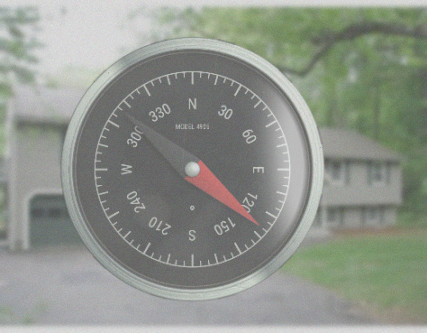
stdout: 130 °
